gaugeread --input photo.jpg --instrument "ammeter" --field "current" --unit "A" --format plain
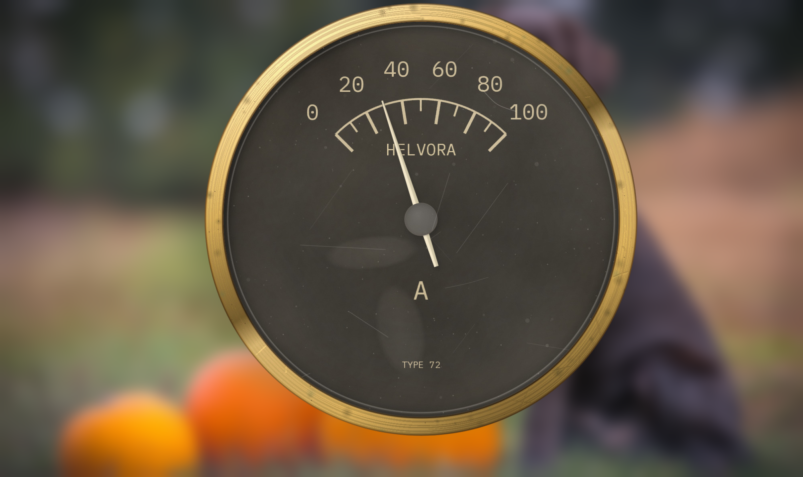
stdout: 30 A
